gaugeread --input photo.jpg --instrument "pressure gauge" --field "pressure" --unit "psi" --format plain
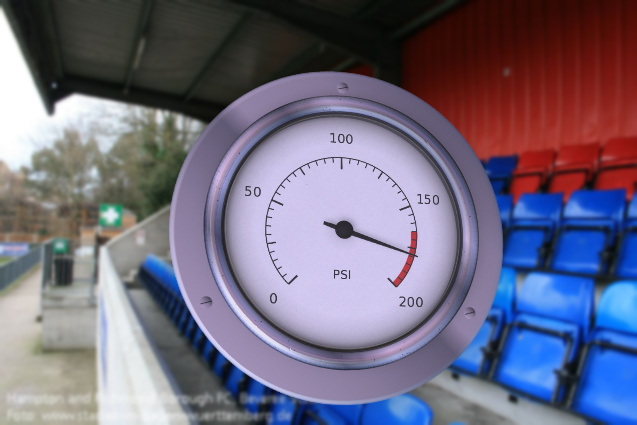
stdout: 180 psi
